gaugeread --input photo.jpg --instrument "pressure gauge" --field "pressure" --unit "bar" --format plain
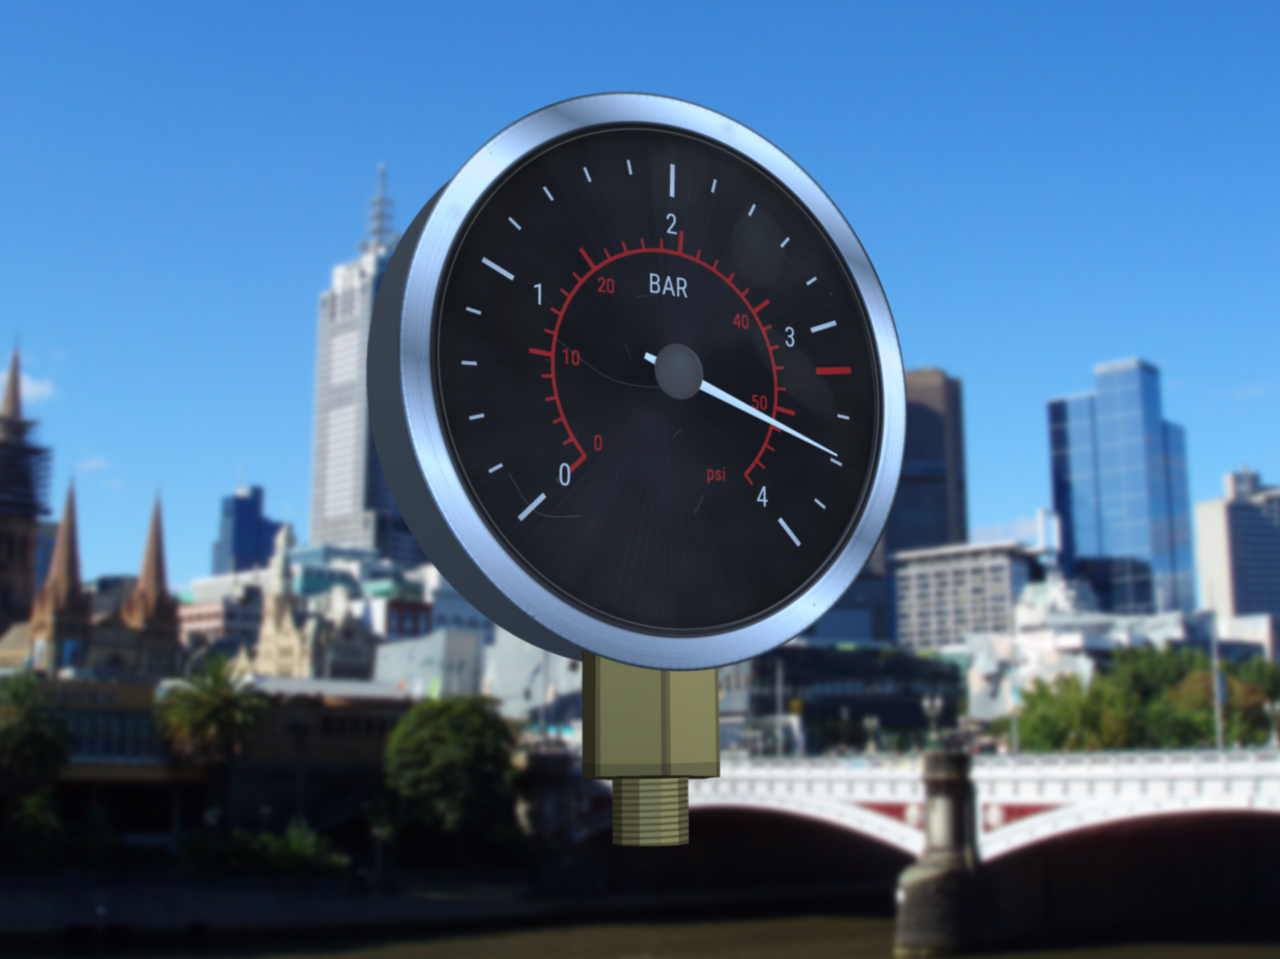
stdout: 3.6 bar
